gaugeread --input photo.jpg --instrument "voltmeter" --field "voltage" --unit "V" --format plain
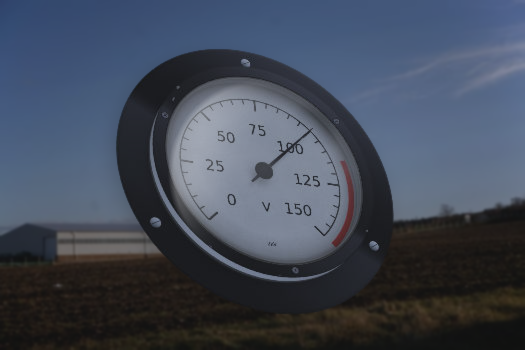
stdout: 100 V
